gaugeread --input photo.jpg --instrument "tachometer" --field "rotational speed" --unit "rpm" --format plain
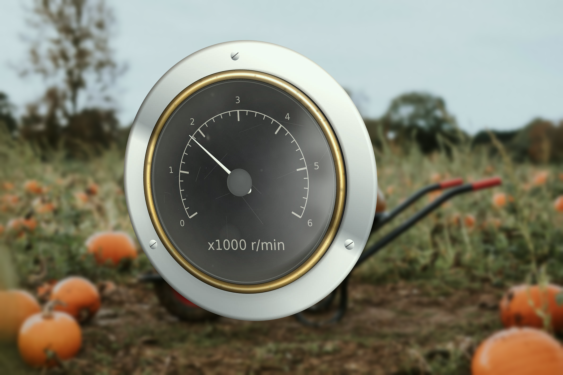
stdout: 1800 rpm
